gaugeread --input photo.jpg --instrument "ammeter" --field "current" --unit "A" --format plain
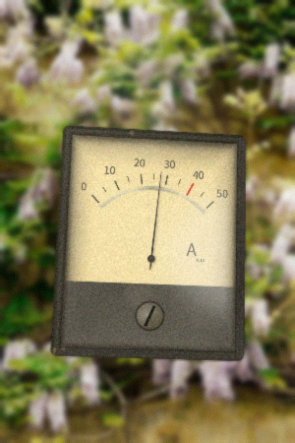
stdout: 27.5 A
